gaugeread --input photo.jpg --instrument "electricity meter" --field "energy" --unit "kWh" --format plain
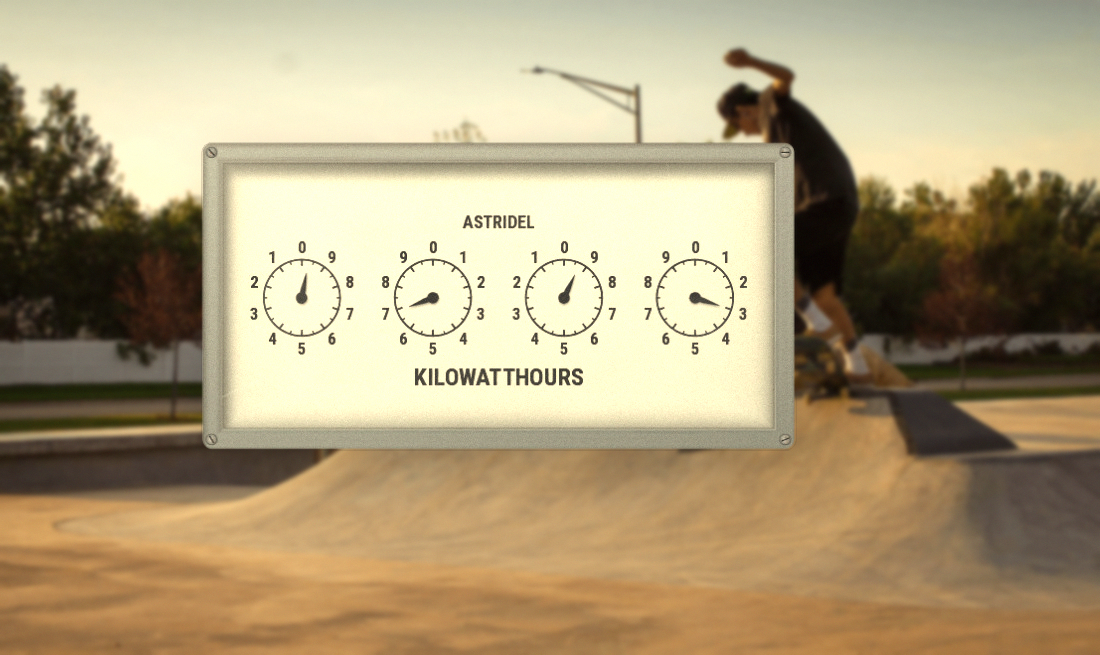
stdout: 9693 kWh
